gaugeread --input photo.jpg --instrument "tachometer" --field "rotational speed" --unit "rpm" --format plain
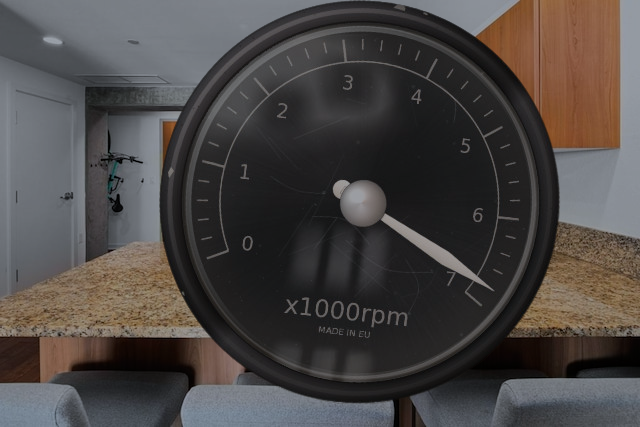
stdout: 6800 rpm
